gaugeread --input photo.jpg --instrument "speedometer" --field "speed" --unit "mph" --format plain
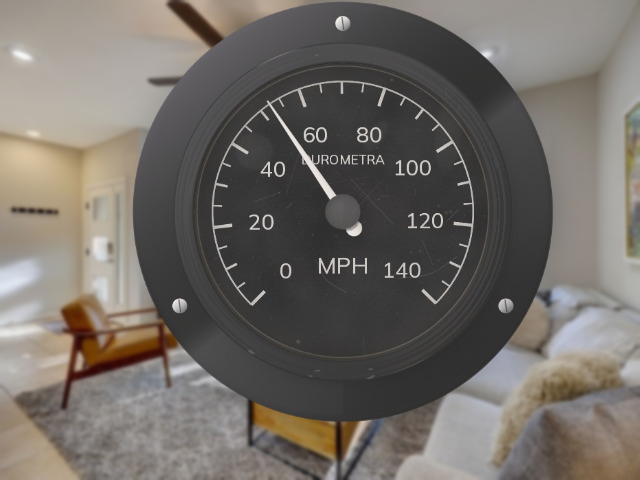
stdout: 52.5 mph
